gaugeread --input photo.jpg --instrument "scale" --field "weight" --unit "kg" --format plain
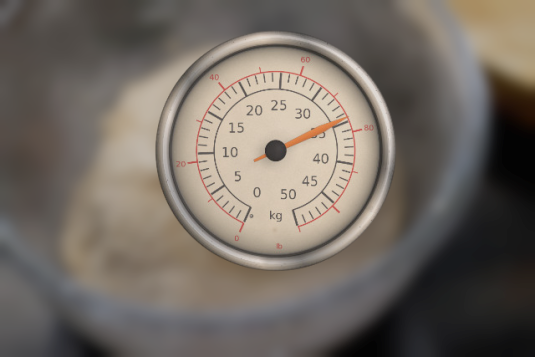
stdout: 34.5 kg
